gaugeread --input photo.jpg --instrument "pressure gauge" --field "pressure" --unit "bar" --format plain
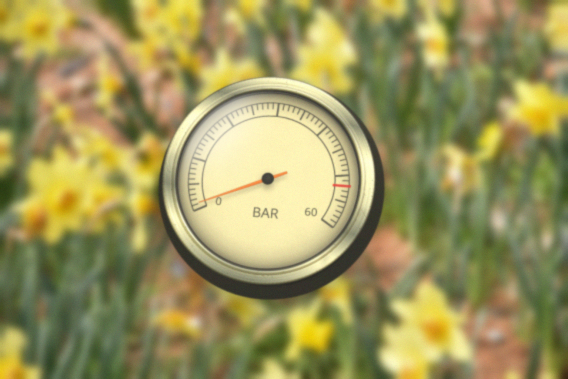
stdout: 1 bar
